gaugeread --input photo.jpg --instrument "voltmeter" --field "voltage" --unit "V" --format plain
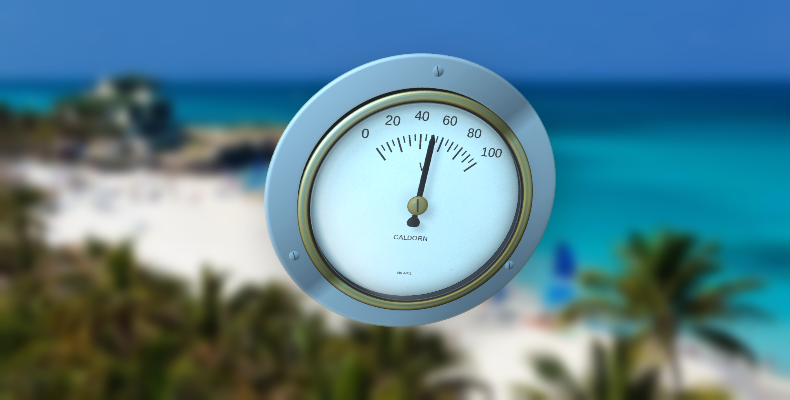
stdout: 50 V
